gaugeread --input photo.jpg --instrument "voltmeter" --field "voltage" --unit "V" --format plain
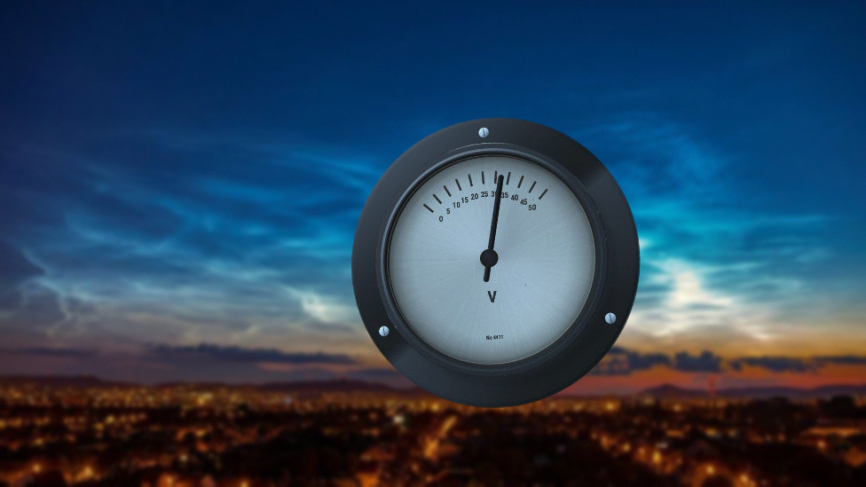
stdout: 32.5 V
